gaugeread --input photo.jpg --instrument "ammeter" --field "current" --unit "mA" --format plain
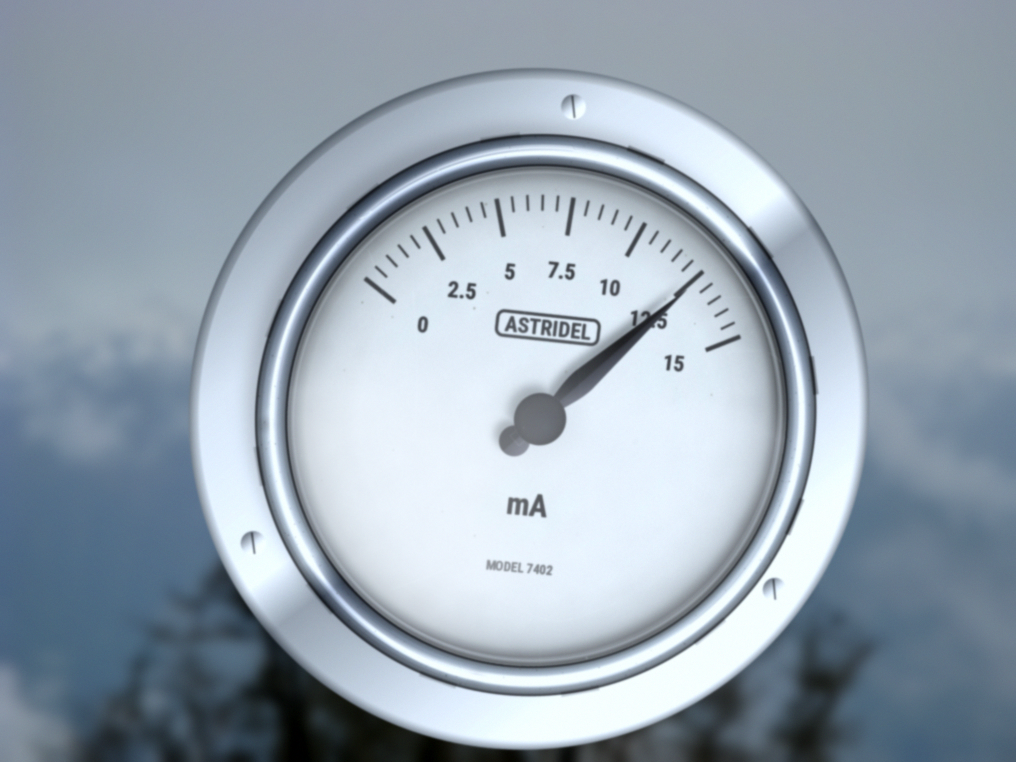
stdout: 12.5 mA
